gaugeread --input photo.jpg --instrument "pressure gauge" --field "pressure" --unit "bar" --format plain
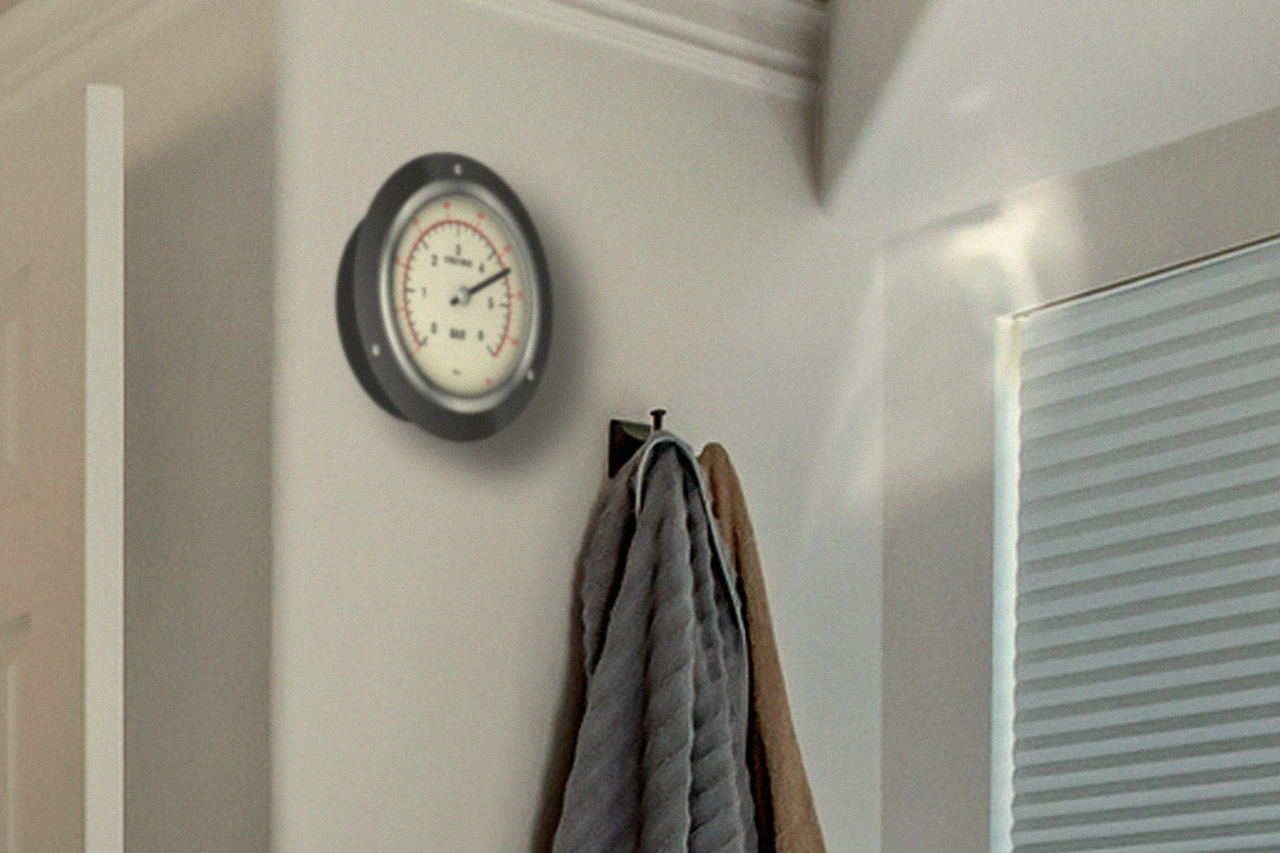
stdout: 4.4 bar
